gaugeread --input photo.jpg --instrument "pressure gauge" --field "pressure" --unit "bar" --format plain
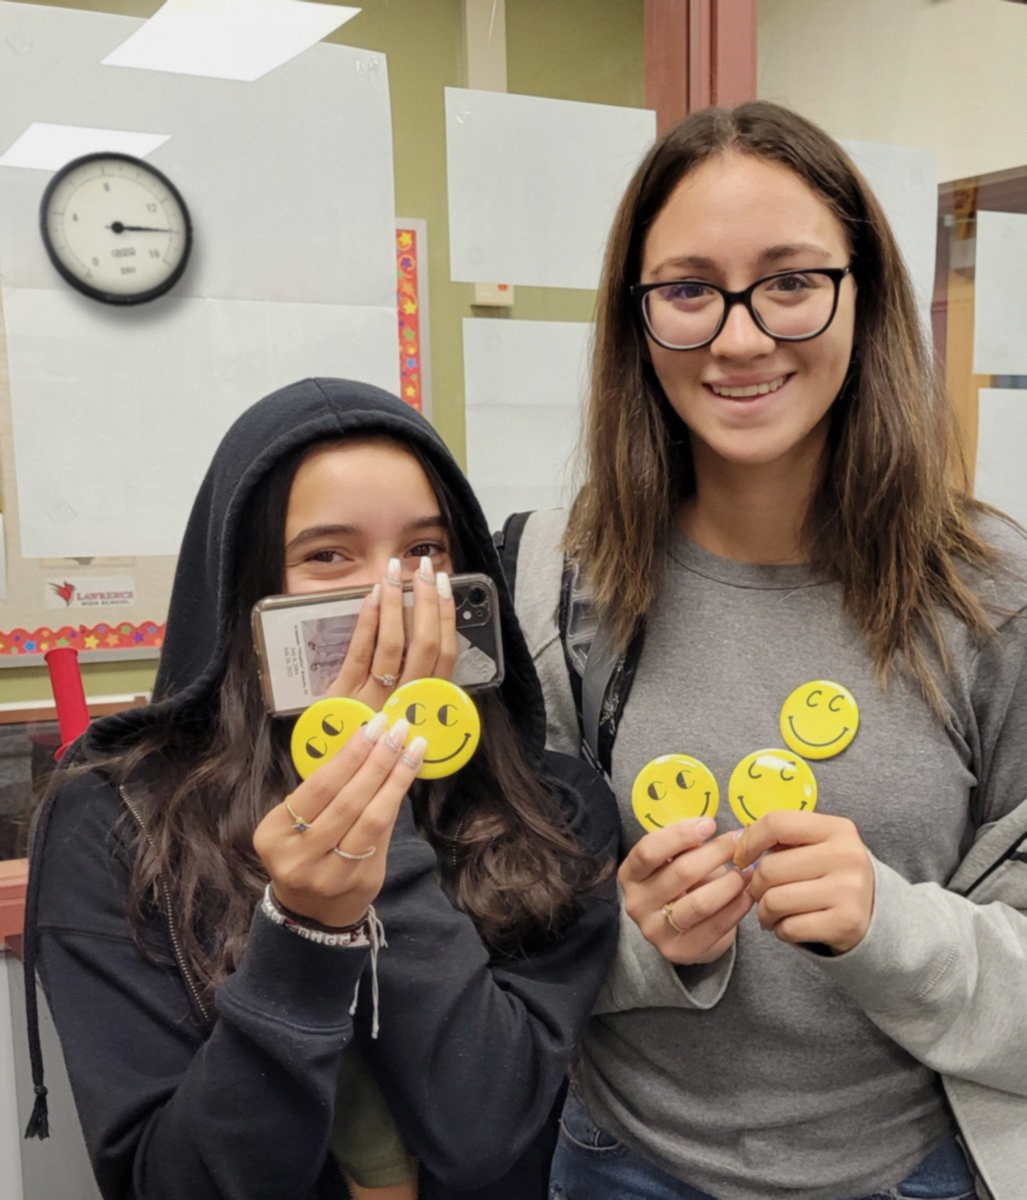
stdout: 14 bar
